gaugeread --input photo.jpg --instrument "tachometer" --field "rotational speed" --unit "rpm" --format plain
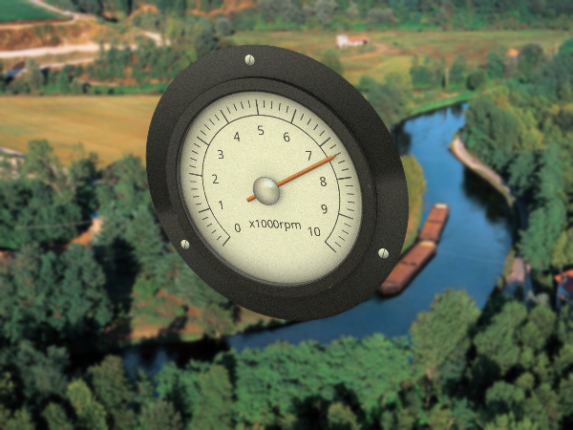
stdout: 7400 rpm
